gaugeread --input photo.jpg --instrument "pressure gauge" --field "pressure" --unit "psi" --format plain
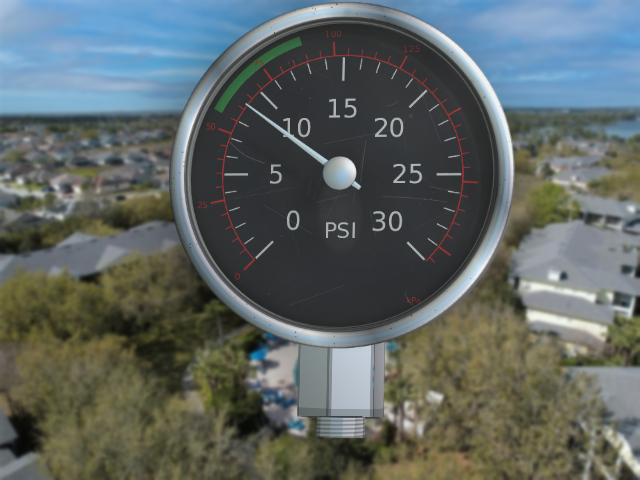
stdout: 9 psi
